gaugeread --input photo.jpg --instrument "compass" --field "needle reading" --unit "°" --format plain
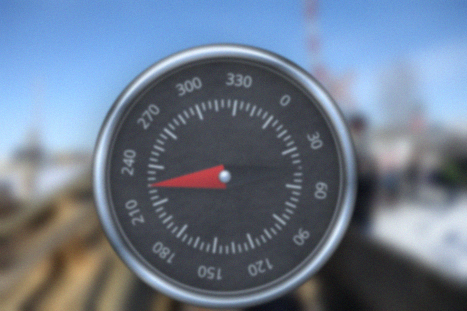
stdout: 225 °
